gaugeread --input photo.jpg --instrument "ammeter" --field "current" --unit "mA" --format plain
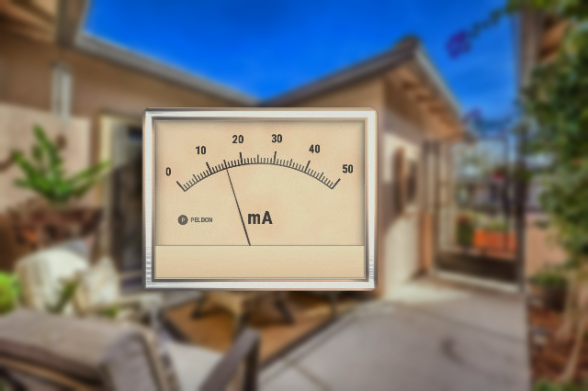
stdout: 15 mA
